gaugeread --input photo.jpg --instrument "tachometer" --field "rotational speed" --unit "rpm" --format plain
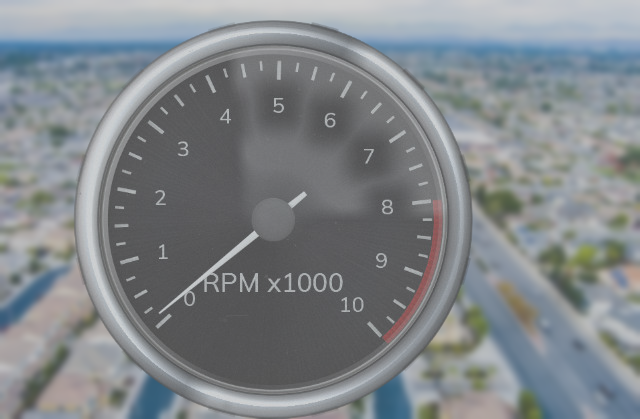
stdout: 125 rpm
